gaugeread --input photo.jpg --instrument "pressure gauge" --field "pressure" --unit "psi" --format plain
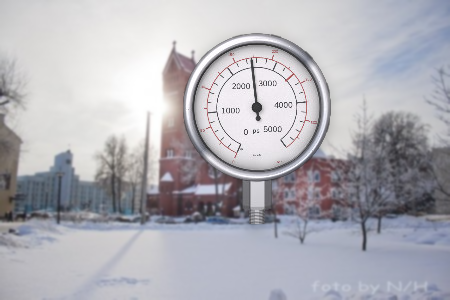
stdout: 2500 psi
